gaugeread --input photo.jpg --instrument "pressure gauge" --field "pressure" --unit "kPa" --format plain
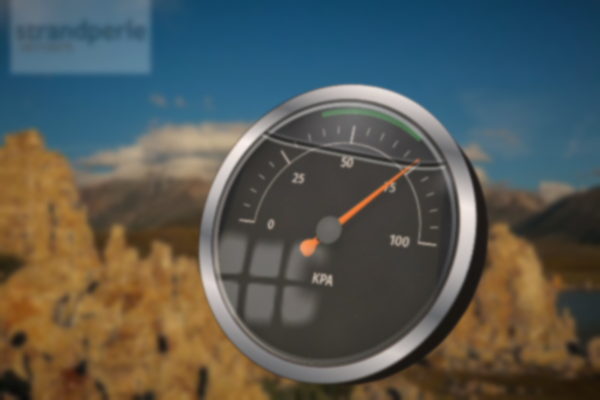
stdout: 75 kPa
